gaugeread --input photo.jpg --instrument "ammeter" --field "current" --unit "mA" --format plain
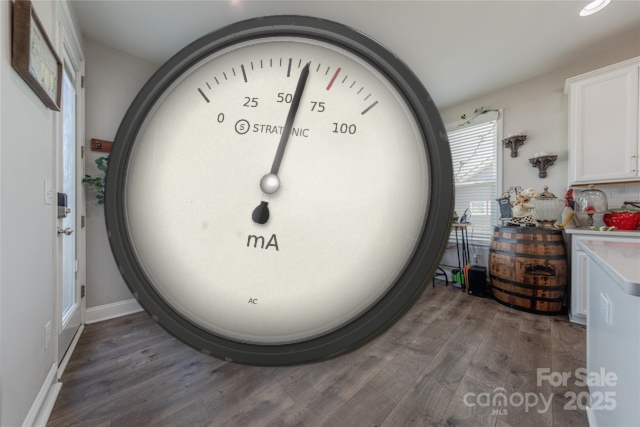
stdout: 60 mA
